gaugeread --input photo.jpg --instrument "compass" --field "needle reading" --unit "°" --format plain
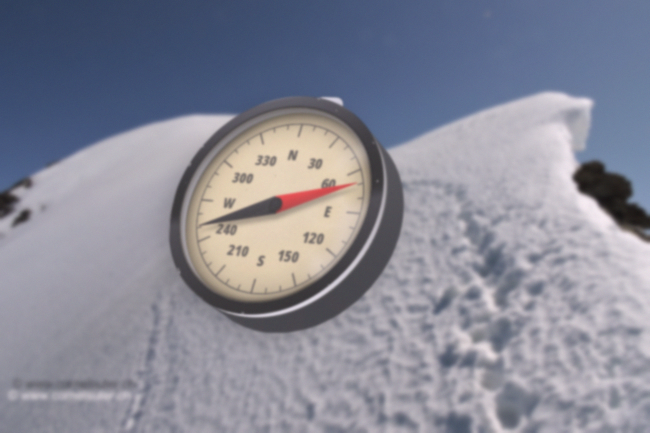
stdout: 70 °
